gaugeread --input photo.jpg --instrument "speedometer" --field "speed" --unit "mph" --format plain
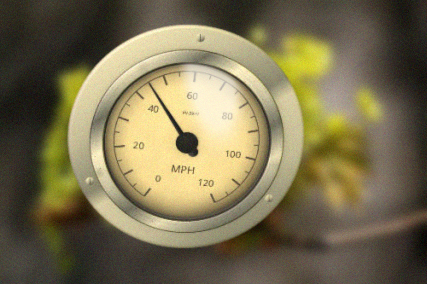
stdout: 45 mph
